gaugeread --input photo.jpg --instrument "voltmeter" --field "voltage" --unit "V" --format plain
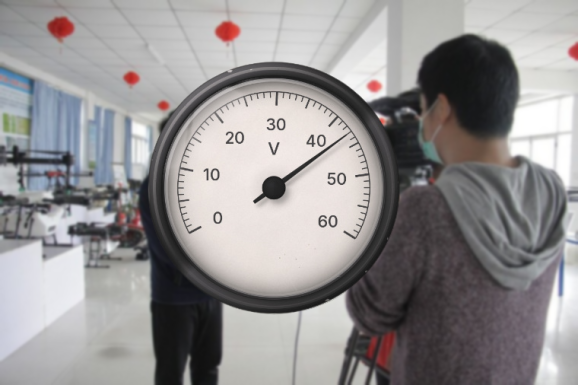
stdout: 43 V
